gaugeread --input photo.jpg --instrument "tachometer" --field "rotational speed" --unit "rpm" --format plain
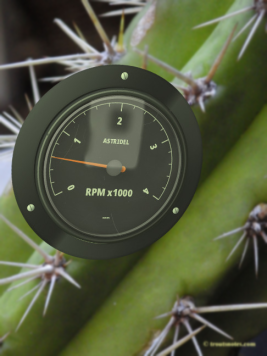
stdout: 600 rpm
